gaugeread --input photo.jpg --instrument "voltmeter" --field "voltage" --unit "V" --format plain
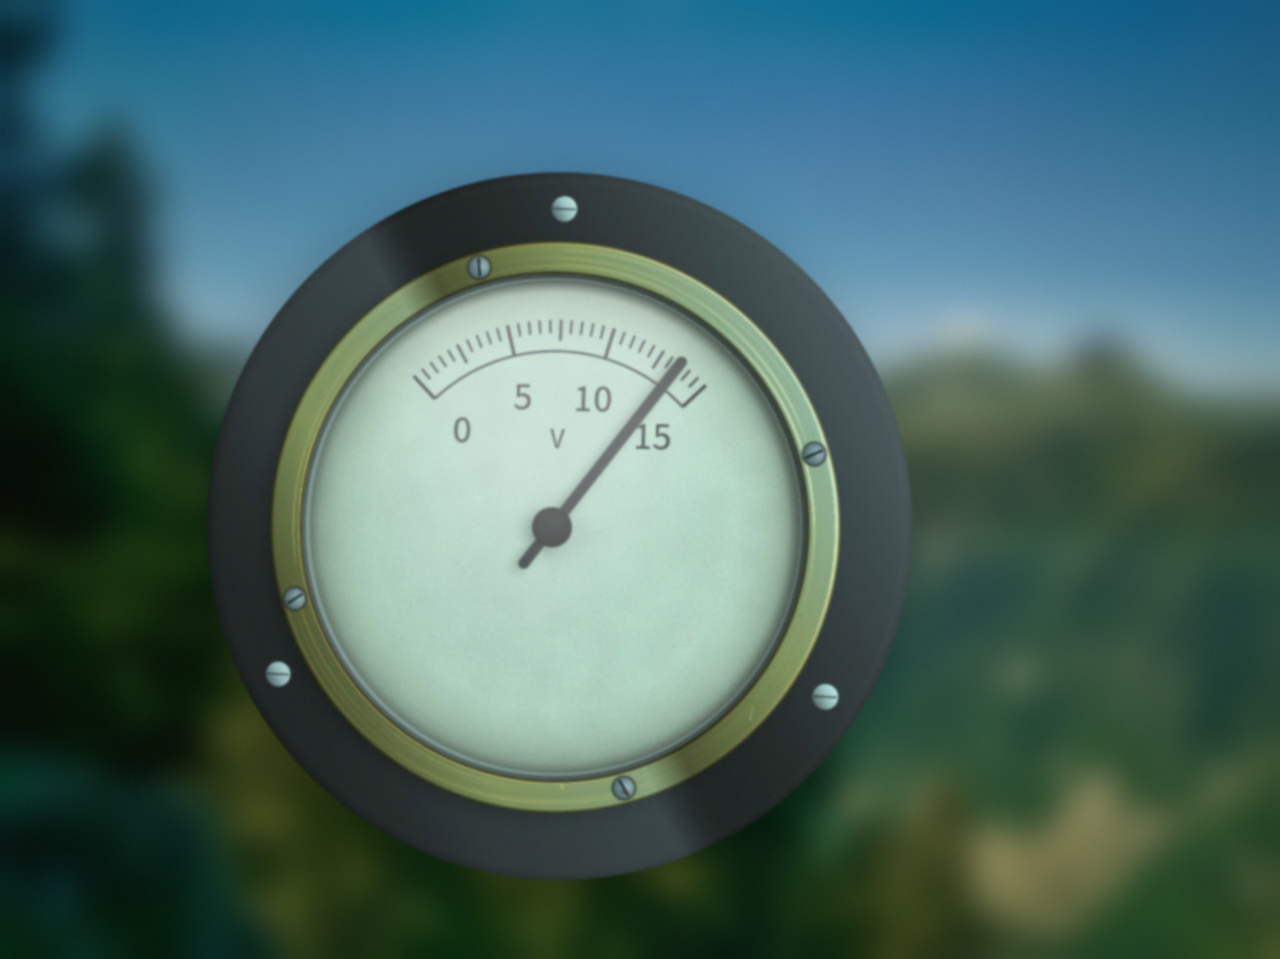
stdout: 13.5 V
